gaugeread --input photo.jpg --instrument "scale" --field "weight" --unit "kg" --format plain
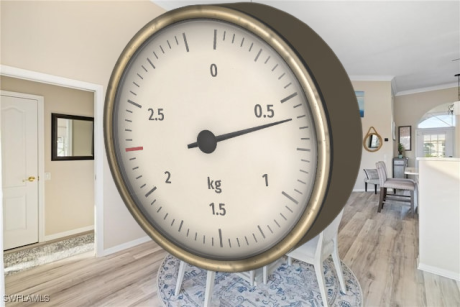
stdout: 0.6 kg
